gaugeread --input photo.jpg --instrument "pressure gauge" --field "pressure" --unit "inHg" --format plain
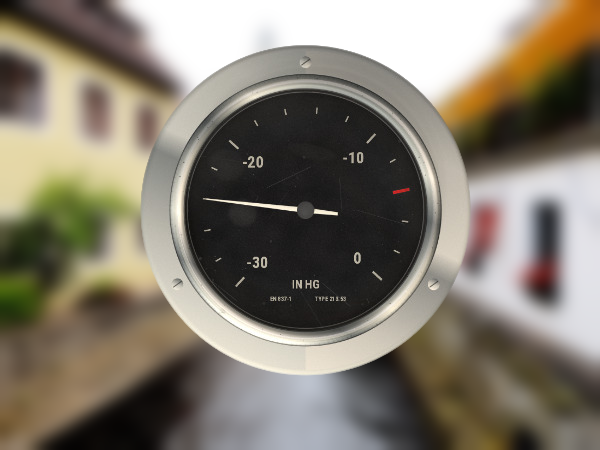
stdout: -24 inHg
